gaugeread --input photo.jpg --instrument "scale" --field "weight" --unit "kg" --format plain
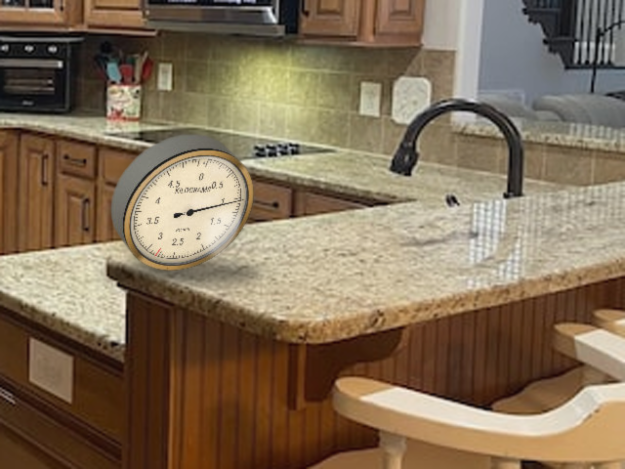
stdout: 1 kg
